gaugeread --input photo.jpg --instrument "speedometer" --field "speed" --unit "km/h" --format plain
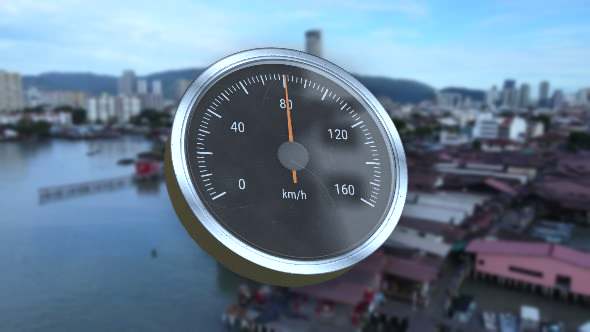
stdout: 80 km/h
